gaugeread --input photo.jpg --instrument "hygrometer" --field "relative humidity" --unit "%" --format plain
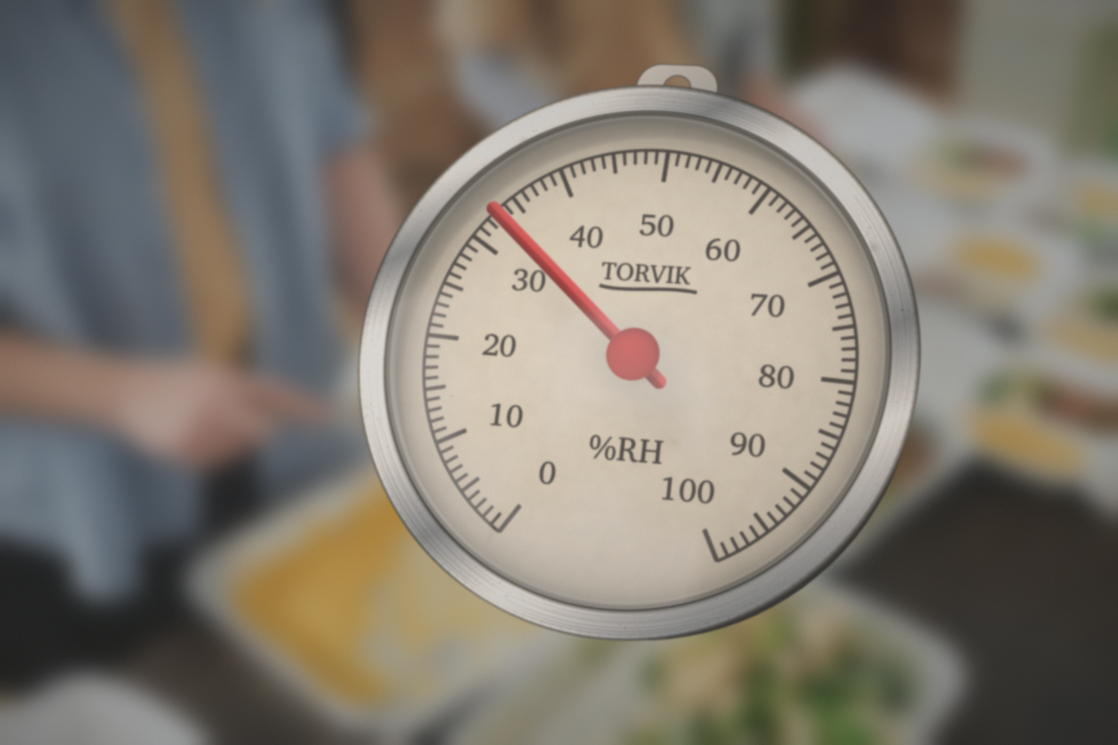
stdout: 33 %
